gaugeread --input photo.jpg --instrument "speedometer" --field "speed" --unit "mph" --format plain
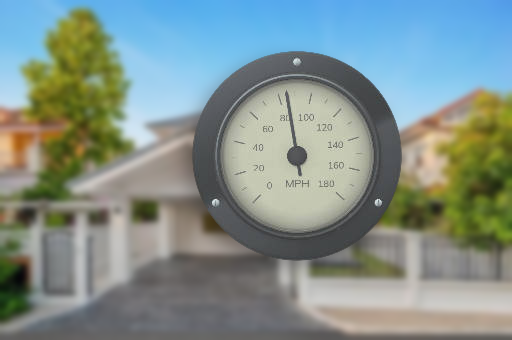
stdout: 85 mph
